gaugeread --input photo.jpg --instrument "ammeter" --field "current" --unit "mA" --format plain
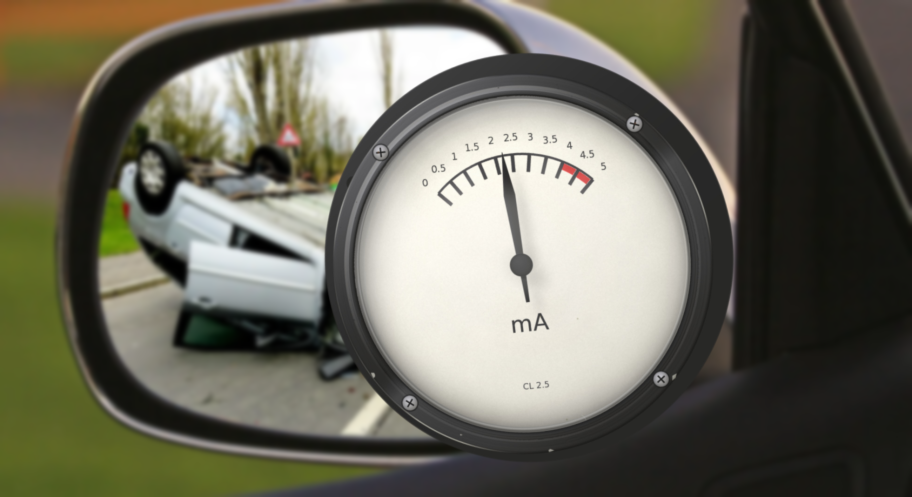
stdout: 2.25 mA
